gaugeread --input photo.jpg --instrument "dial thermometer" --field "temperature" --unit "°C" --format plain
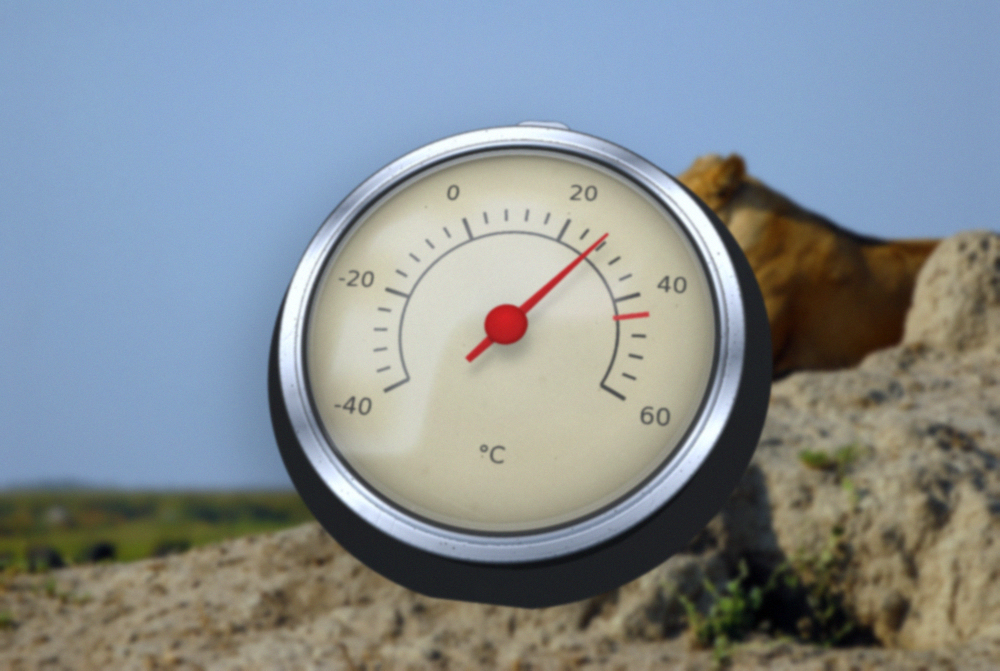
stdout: 28 °C
